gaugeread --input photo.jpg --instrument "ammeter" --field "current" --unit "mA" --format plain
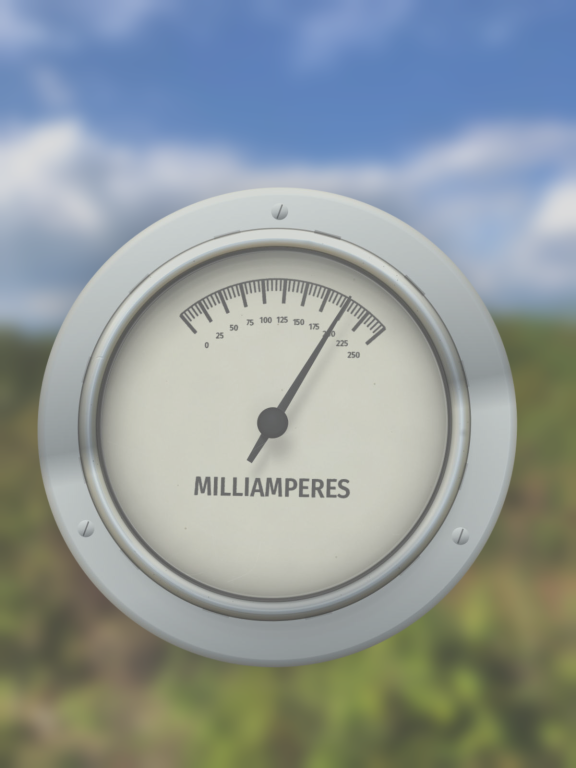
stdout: 200 mA
